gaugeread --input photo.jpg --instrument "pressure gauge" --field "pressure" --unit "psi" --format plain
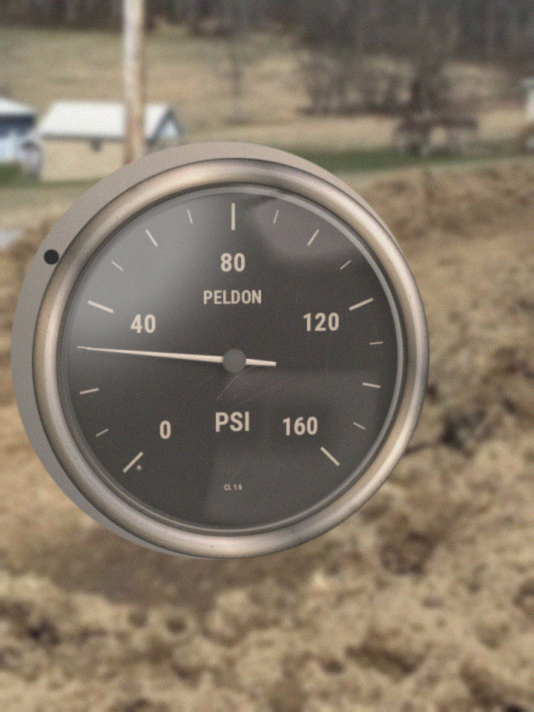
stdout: 30 psi
